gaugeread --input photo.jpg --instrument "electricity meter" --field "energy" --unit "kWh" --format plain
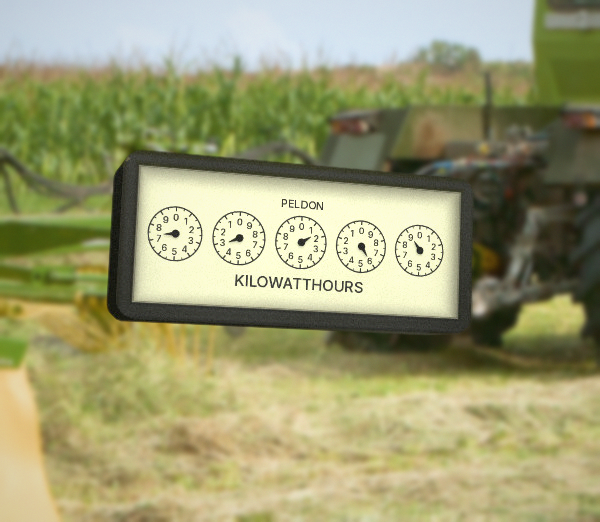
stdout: 73159 kWh
